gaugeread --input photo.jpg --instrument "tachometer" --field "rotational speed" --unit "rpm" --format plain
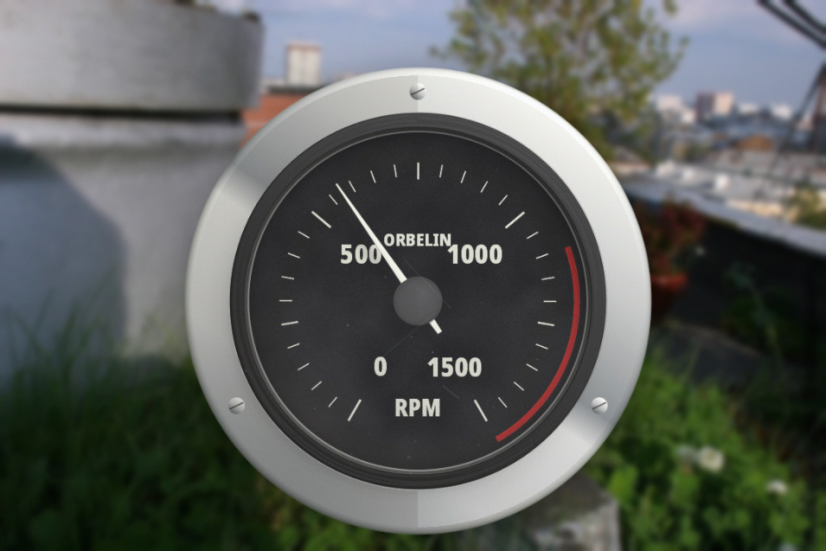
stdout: 575 rpm
